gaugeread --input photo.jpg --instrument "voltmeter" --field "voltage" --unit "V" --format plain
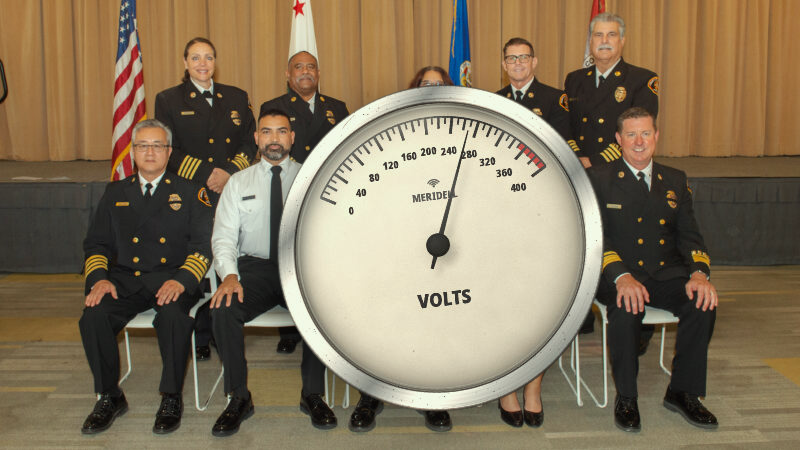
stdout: 270 V
